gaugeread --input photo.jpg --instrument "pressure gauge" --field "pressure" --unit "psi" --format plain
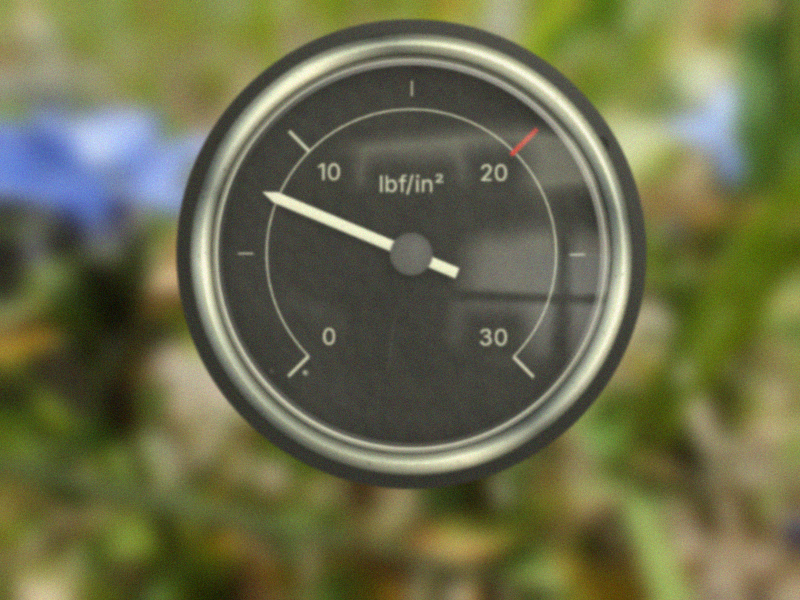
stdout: 7.5 psi
